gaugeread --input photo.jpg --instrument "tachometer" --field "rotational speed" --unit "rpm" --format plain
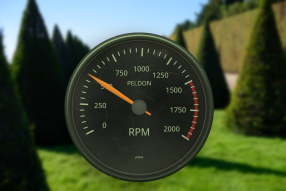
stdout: 500 rpm
